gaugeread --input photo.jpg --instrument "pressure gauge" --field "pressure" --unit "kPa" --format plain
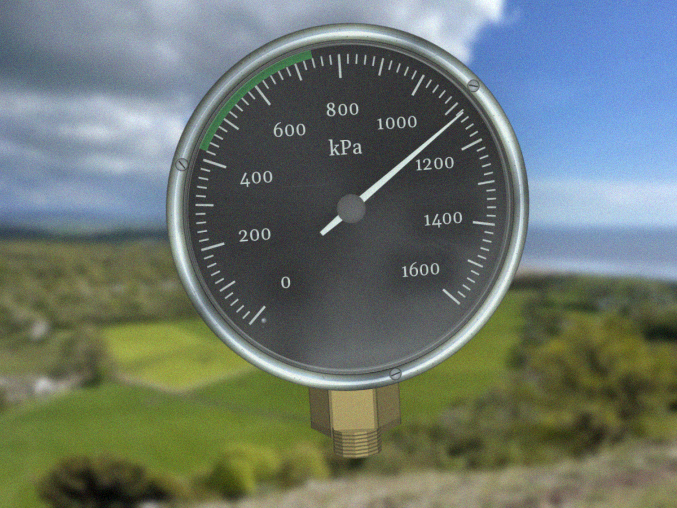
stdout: 1120 kPa
